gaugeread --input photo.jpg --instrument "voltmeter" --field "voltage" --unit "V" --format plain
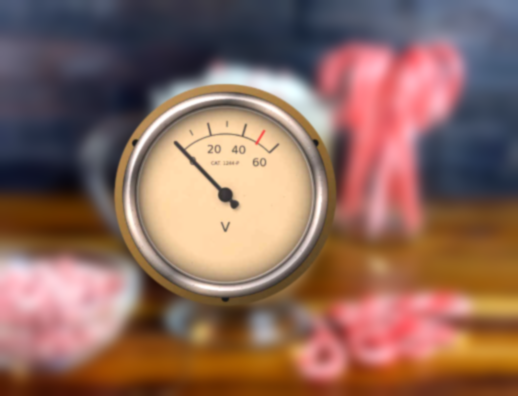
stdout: 0 V
